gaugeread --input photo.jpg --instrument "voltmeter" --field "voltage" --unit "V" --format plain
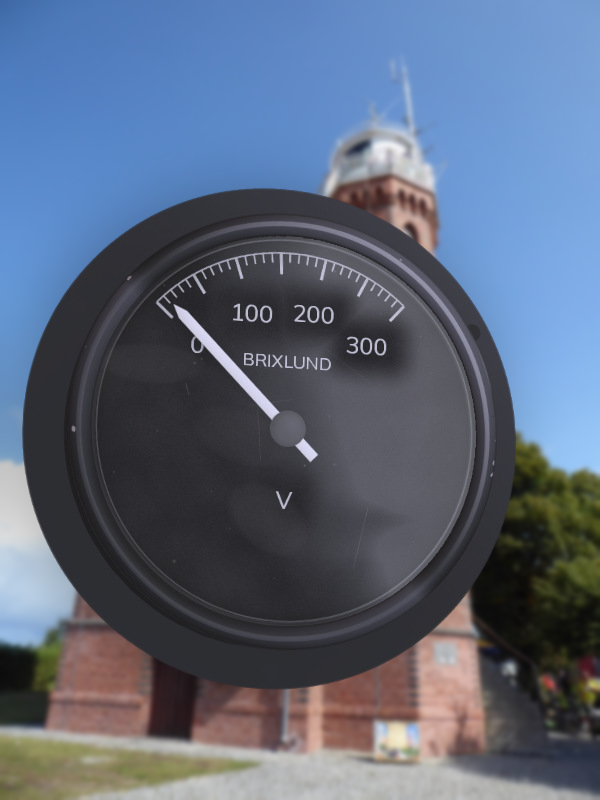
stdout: 10 V
